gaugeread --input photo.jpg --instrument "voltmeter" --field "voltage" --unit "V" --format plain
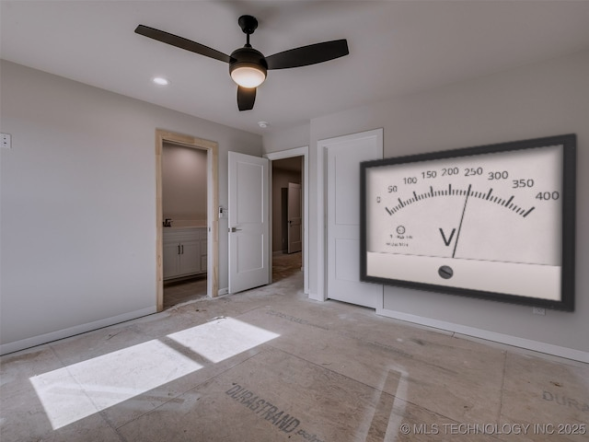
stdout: 250 V
